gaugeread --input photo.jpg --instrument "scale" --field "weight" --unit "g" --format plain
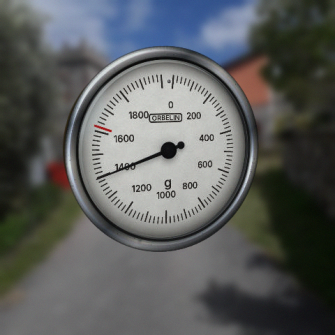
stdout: 1400 g
